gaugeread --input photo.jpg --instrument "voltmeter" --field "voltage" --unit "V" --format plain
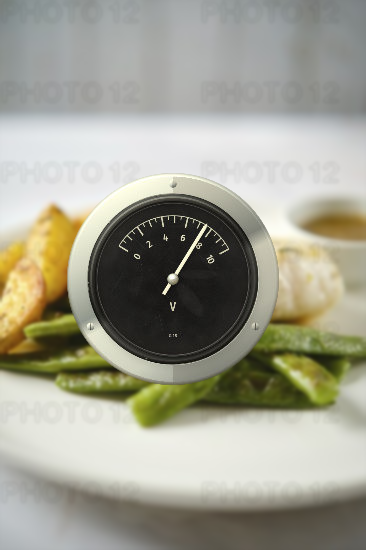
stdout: 7.5 V
